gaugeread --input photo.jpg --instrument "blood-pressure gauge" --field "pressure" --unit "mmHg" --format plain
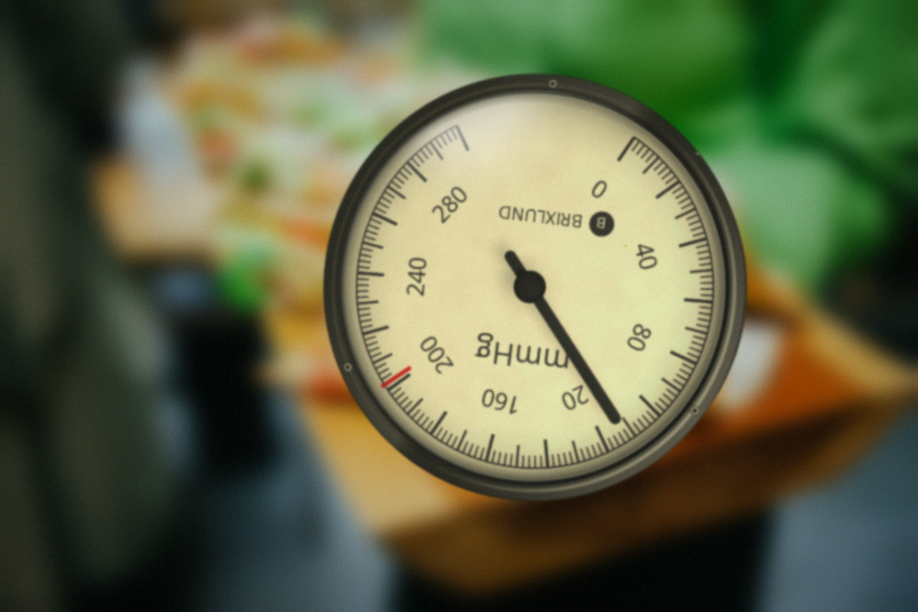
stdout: 112 mmHg
